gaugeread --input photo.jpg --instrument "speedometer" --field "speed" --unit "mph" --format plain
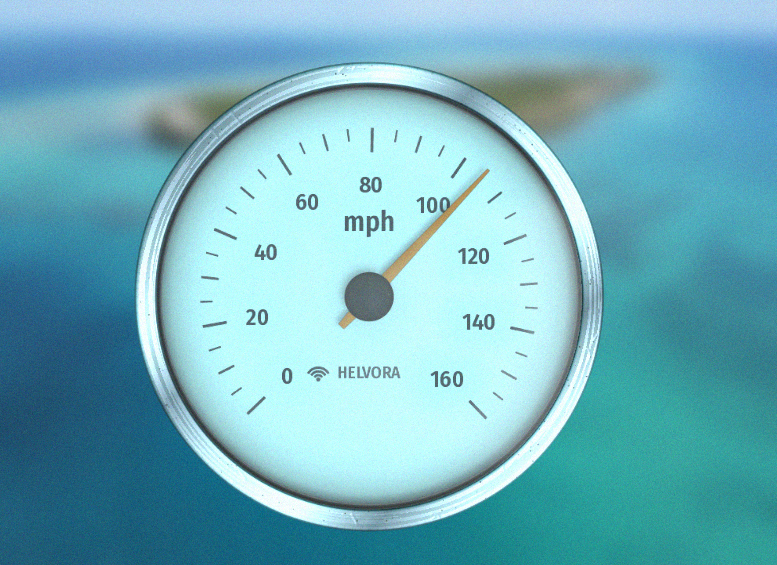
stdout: 105 mph
